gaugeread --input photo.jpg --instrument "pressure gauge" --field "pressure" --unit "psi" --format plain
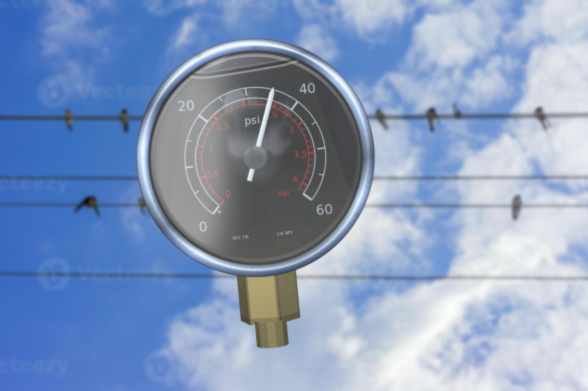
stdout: 35 psi
